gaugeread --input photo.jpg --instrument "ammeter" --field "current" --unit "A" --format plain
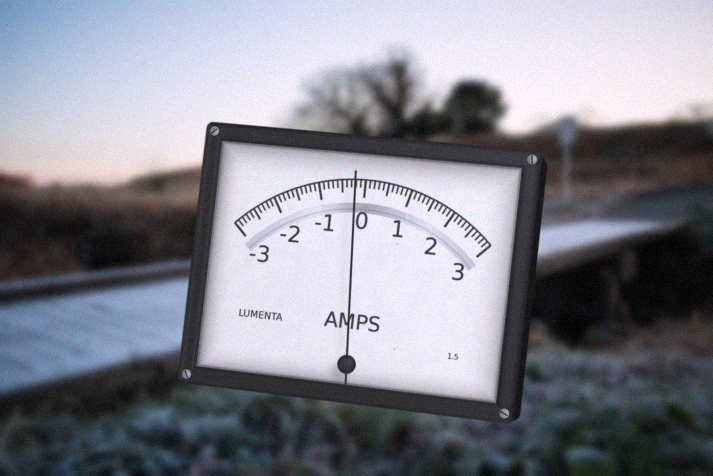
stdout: -0.2 A
